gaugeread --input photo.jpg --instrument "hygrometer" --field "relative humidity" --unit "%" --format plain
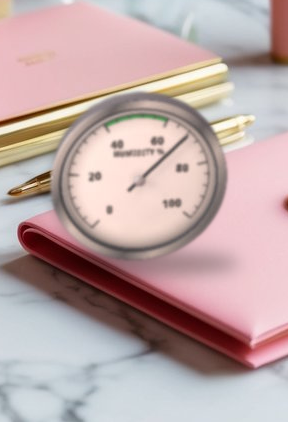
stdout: 68 %
